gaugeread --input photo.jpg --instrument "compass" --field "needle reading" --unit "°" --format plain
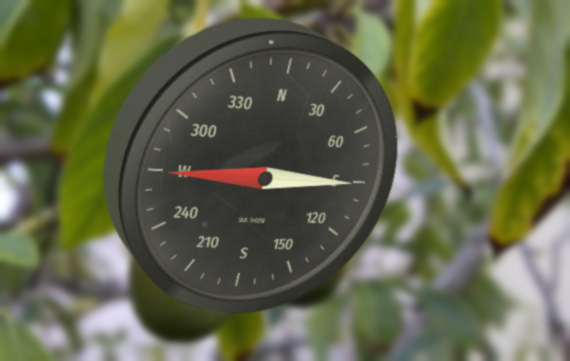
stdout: 270 °
